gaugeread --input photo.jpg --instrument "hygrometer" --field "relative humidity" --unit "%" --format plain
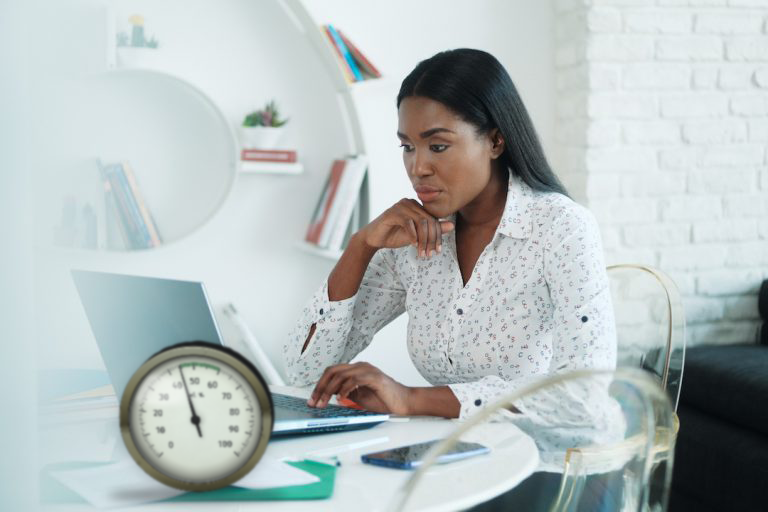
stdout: 45 %
